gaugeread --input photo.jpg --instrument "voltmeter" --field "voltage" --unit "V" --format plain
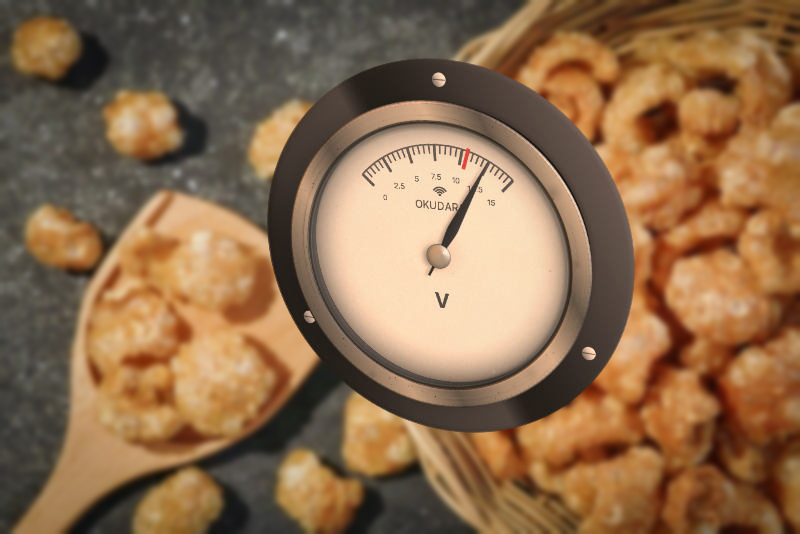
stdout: 12.5 V
